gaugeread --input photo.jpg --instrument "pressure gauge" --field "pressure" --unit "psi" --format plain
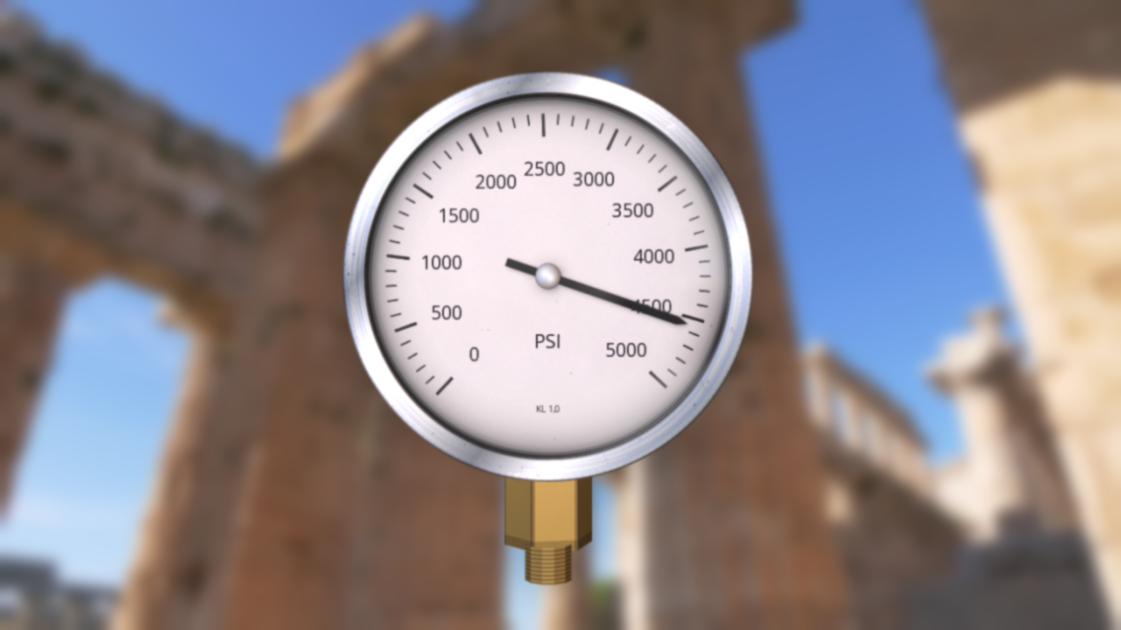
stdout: 4550 psi
